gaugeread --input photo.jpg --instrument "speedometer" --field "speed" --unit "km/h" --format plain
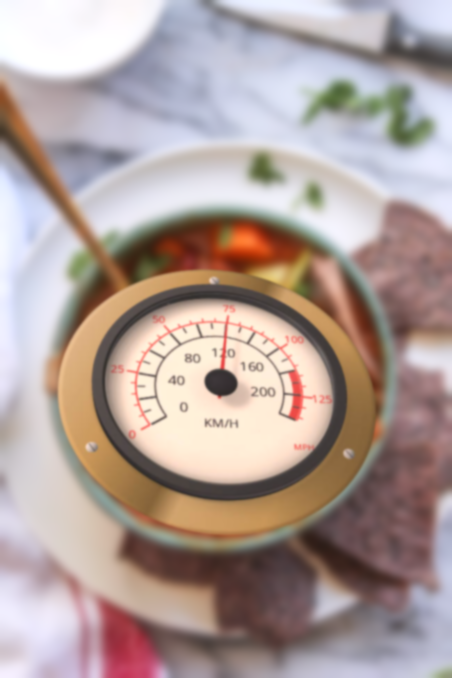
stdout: 120 km/h
